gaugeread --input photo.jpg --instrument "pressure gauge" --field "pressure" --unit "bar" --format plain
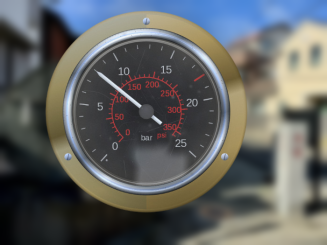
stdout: 8 bar
